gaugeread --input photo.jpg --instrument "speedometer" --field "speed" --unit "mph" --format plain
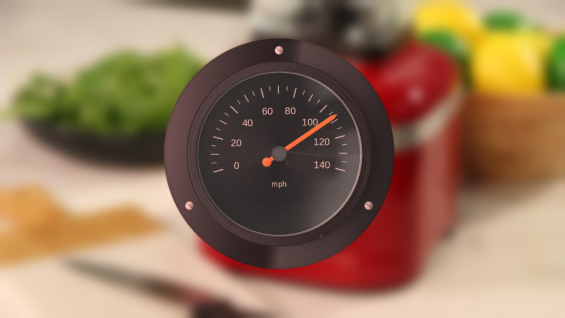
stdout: 107.5 mph
